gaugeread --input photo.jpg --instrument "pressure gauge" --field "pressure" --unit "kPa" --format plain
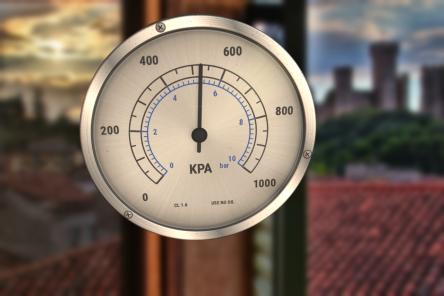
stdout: 525 kPa
